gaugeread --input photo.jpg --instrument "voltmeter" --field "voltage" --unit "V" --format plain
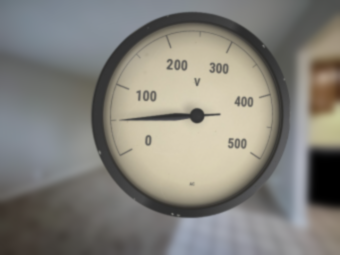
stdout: 50 V
